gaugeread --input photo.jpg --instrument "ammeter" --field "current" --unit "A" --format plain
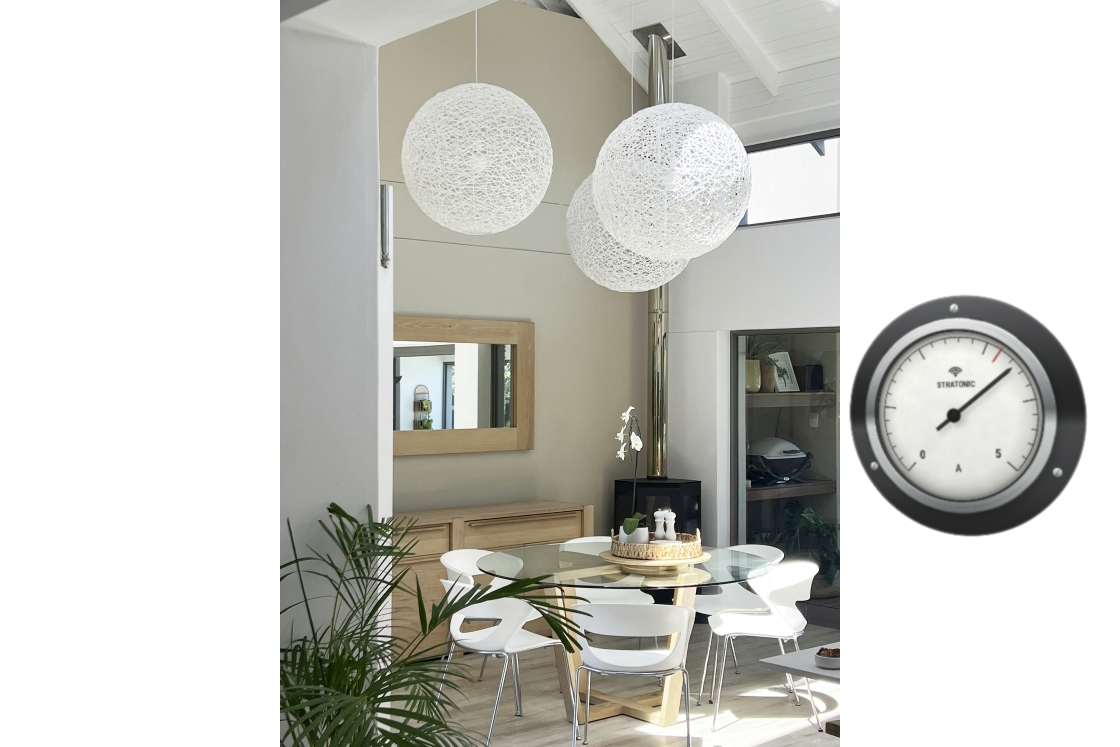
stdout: 3.5 A
